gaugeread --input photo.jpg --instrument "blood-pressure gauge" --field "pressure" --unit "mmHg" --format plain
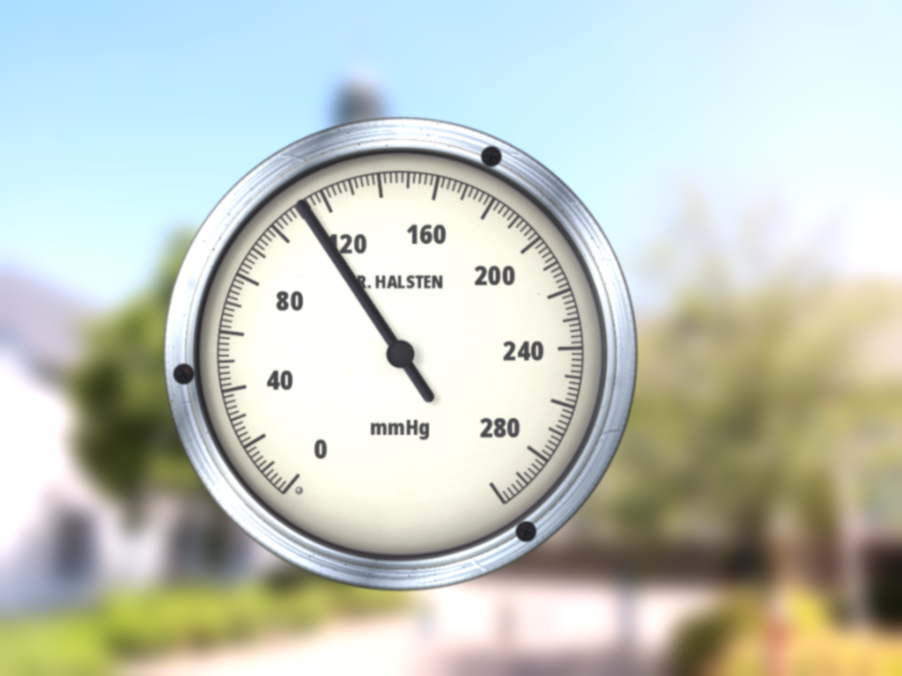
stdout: 112 mmHg
